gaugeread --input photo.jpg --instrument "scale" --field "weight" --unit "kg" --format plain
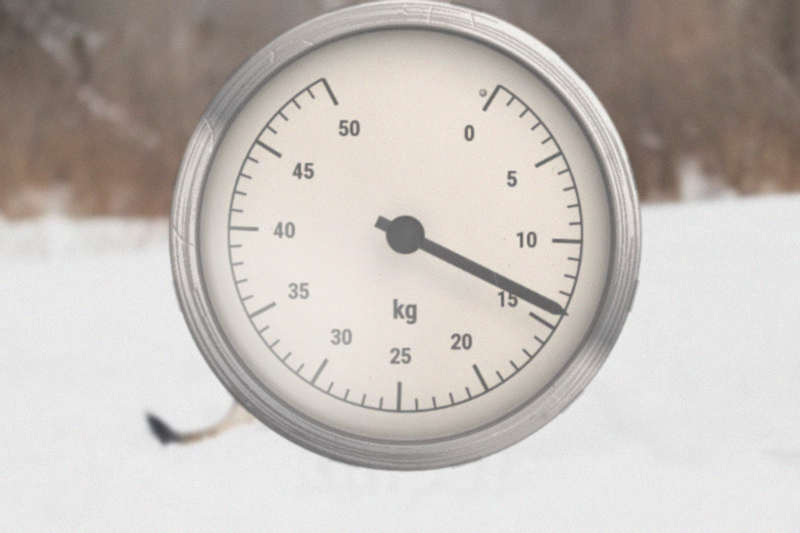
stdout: 14 kg
